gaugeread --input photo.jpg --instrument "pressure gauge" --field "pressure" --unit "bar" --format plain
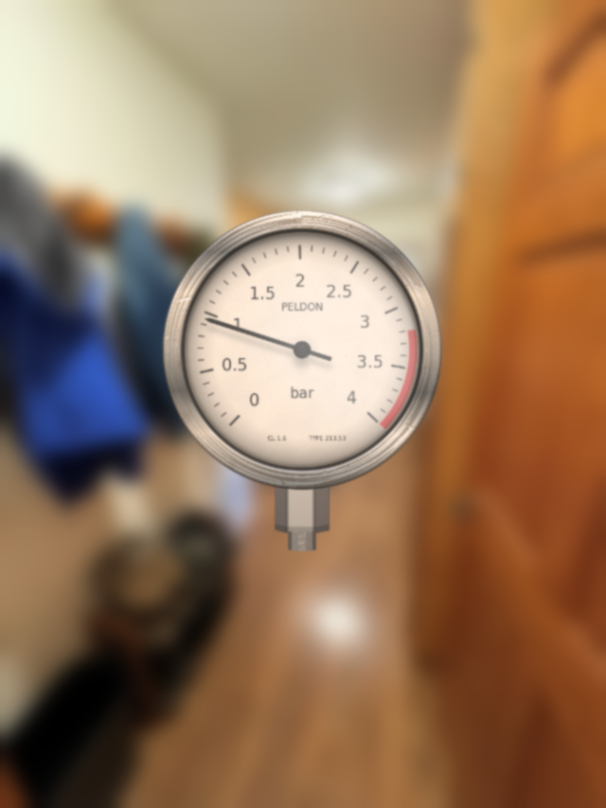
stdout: 0.95 bar
